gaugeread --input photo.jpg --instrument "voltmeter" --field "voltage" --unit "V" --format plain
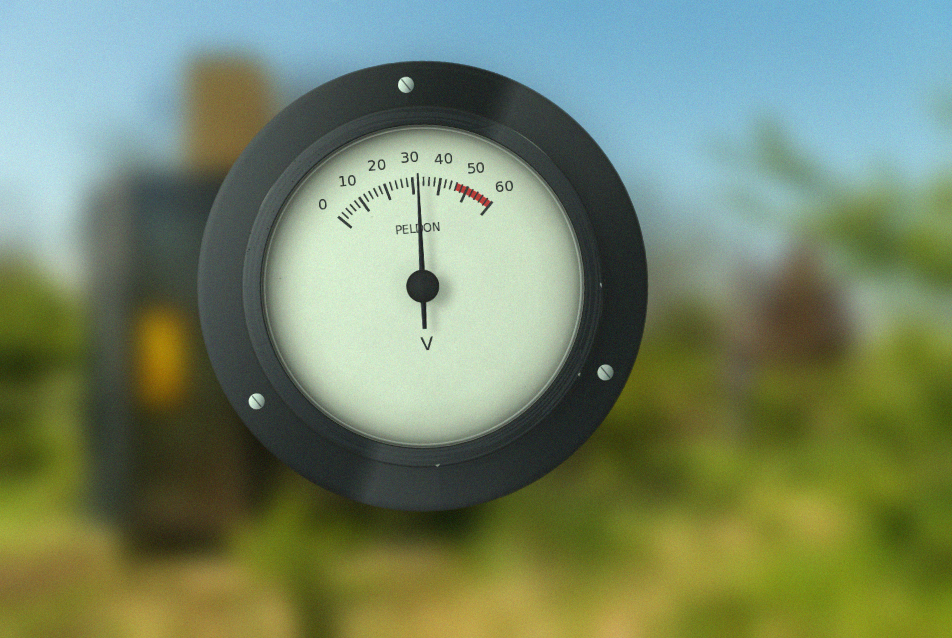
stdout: 32 V
